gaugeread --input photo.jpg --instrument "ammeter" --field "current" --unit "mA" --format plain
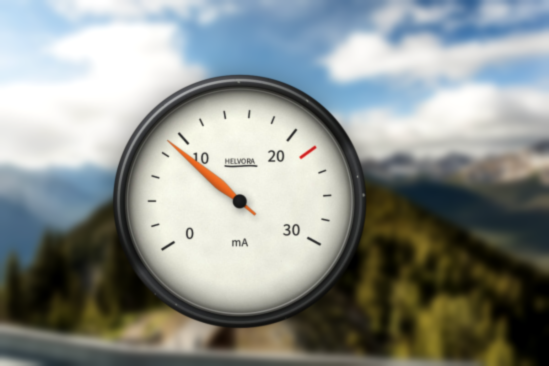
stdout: 9 mA
